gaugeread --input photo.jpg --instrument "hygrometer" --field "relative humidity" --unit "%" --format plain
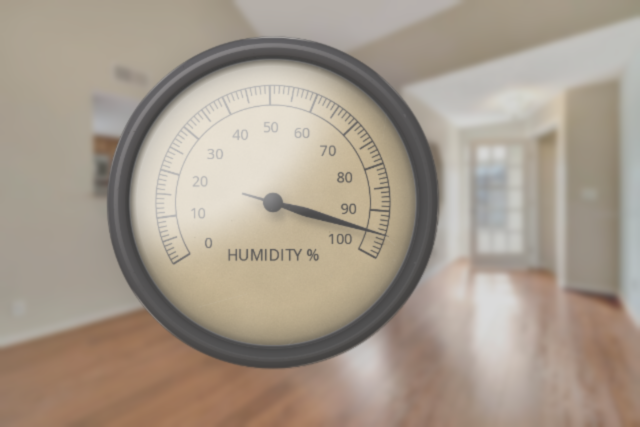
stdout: 95 %
